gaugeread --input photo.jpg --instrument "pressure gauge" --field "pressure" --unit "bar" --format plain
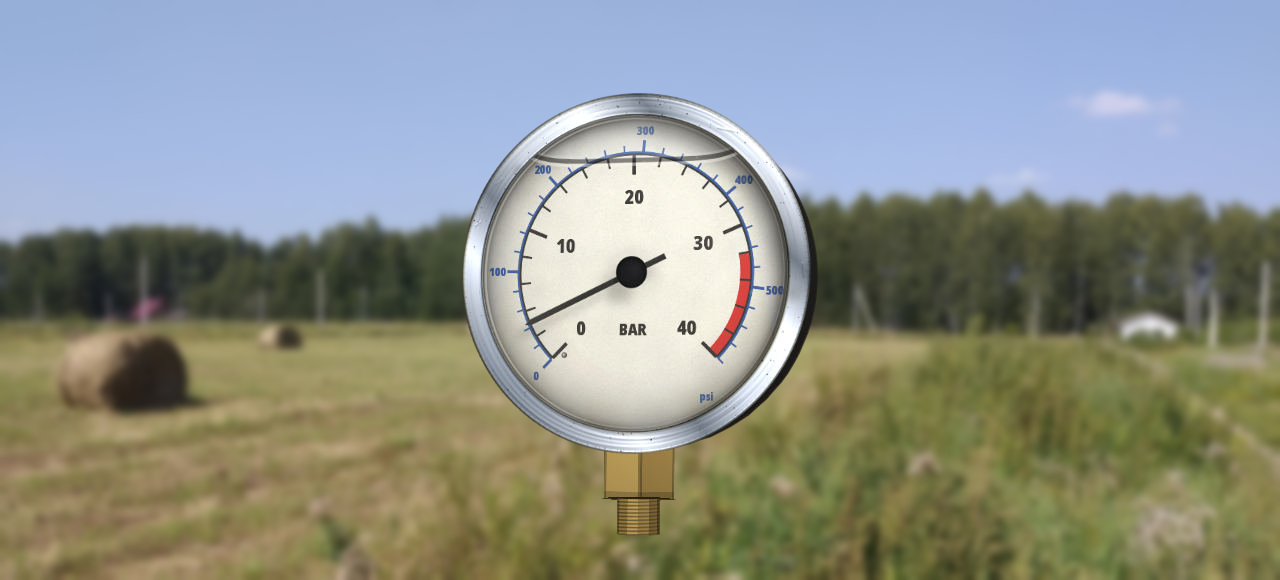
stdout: 3 bar
